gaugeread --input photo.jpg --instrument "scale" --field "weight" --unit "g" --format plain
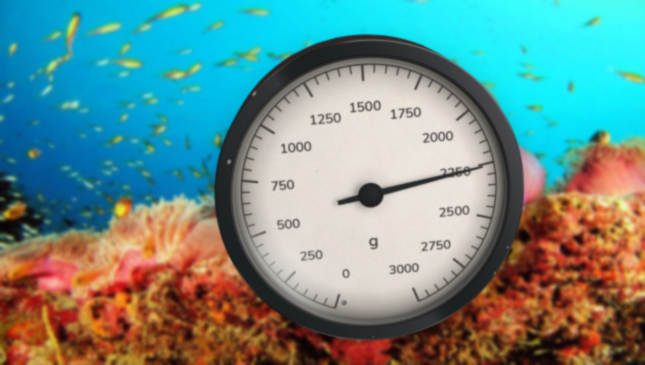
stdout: 2250 g
